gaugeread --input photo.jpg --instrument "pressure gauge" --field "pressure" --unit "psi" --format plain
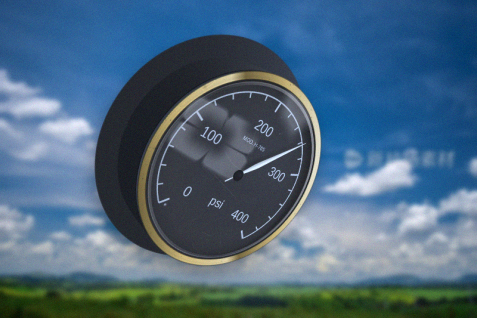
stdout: 260 psi
